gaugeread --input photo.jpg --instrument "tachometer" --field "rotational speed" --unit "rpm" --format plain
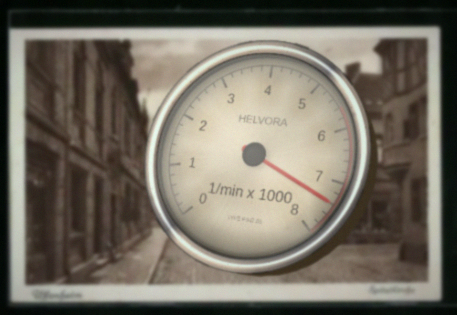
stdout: 7400 rpm
